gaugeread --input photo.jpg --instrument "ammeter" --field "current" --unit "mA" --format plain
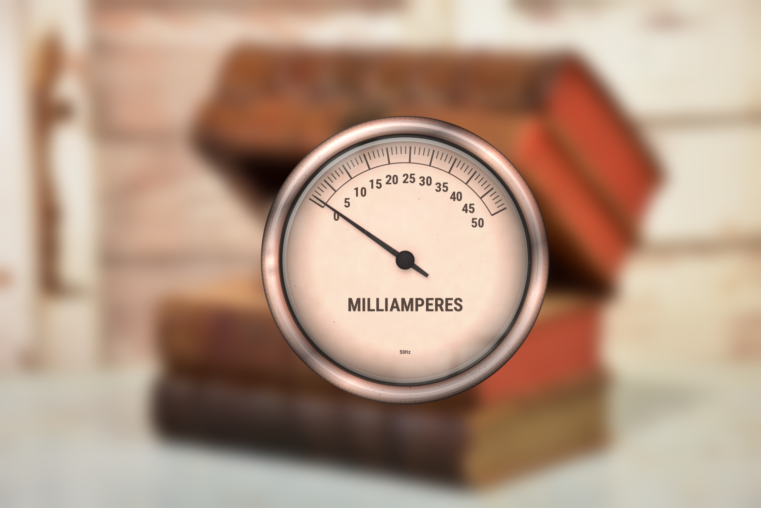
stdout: 1 mA
